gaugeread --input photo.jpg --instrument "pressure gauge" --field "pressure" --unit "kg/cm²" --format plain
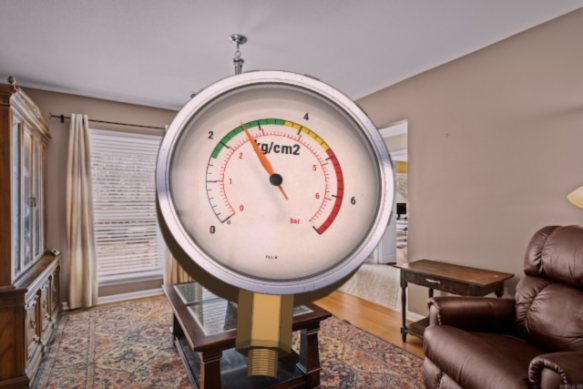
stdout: 2.6 kg/cm²
